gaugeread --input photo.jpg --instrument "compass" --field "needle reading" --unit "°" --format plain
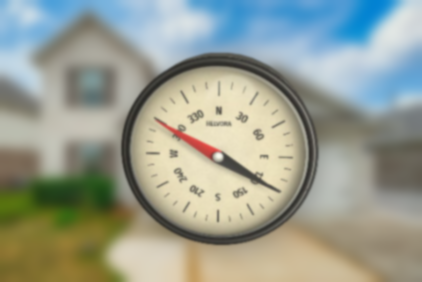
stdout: 300 °
